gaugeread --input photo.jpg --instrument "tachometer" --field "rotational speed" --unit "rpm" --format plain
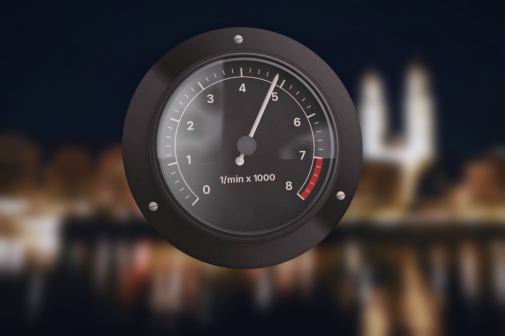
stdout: 4800 rpm
